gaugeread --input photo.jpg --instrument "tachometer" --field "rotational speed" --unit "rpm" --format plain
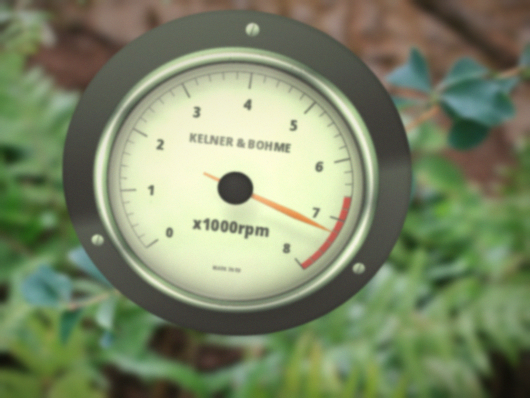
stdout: 7200 rpm
